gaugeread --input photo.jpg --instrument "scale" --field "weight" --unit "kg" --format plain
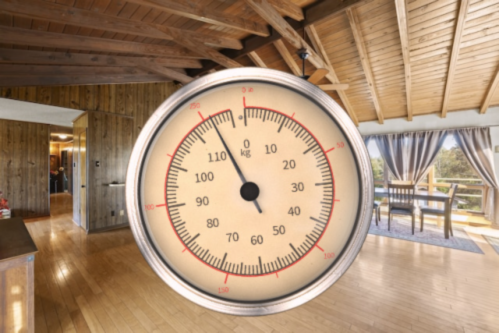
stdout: 115 kg
